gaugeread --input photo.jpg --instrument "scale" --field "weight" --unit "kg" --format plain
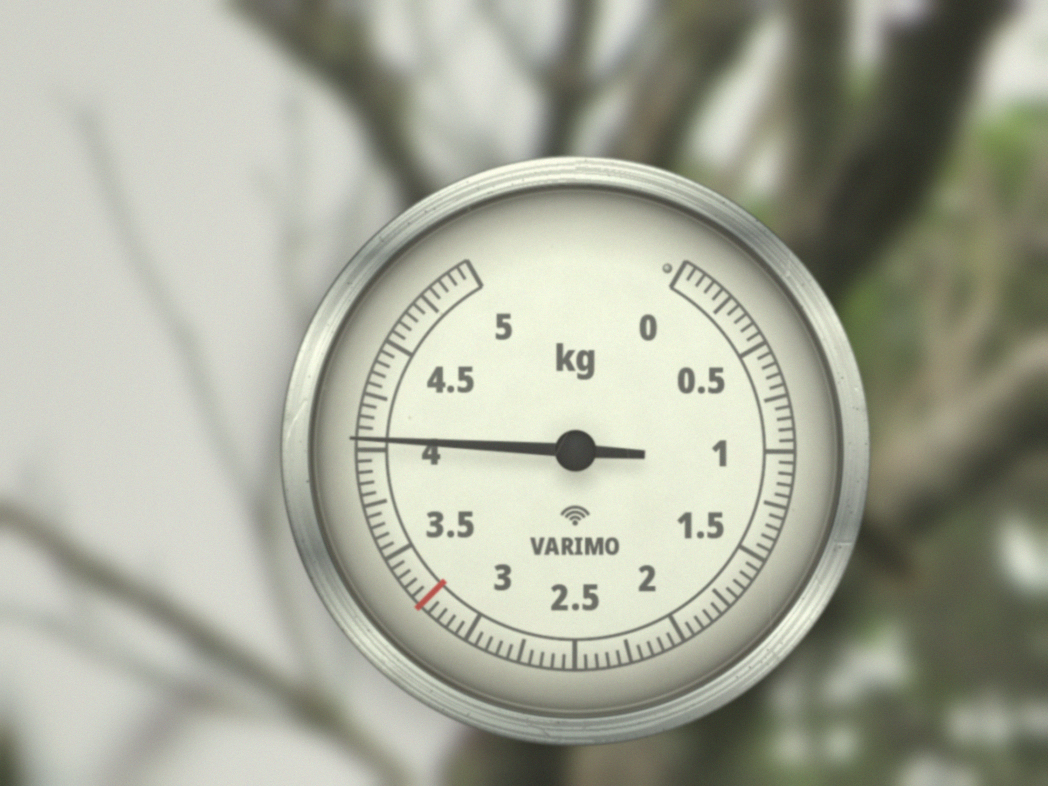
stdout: 4.05 kg
